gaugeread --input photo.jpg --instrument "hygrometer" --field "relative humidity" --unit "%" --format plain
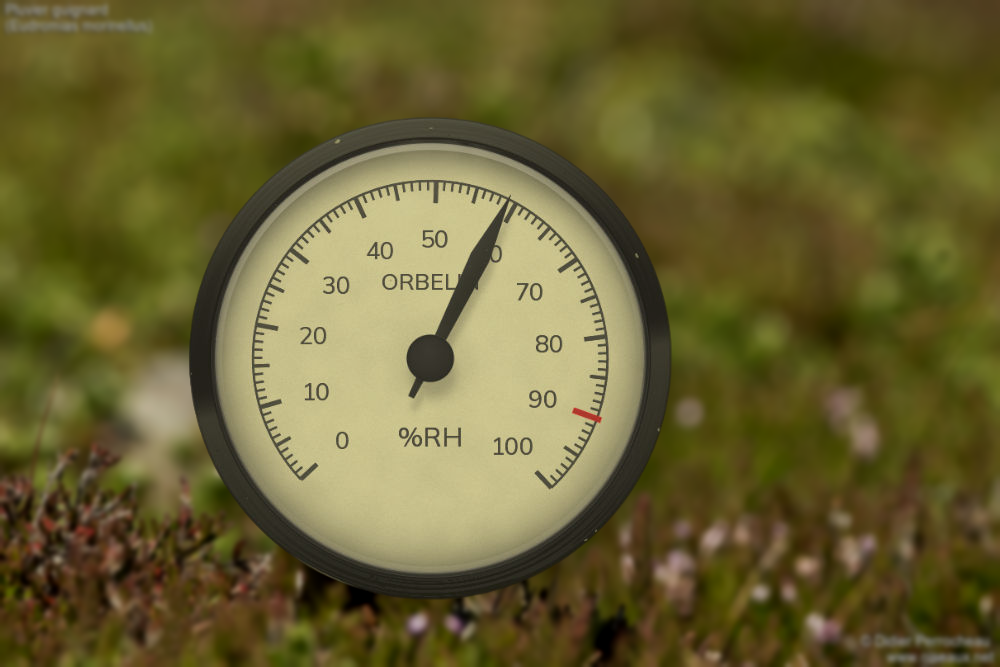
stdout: 59 %
